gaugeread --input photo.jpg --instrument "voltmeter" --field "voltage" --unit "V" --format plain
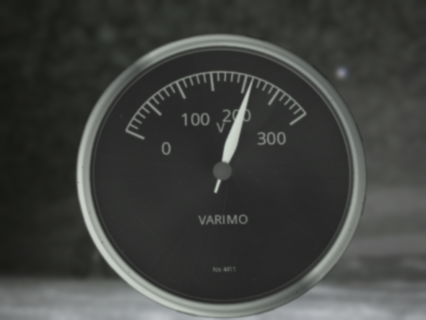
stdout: 210 V
